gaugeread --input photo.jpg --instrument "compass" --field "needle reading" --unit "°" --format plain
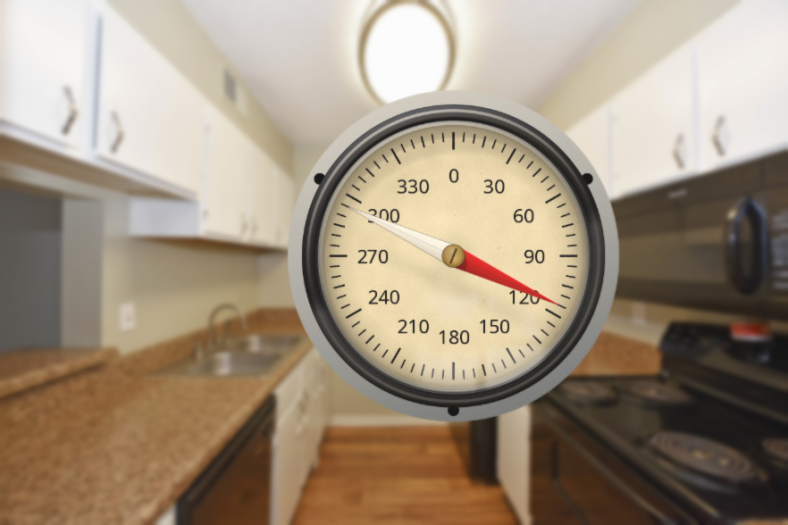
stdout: 115 °
